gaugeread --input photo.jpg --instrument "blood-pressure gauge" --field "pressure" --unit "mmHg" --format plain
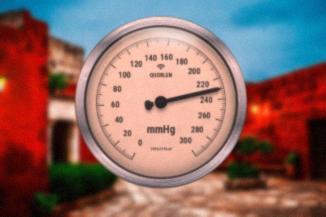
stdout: 230 mmHg
